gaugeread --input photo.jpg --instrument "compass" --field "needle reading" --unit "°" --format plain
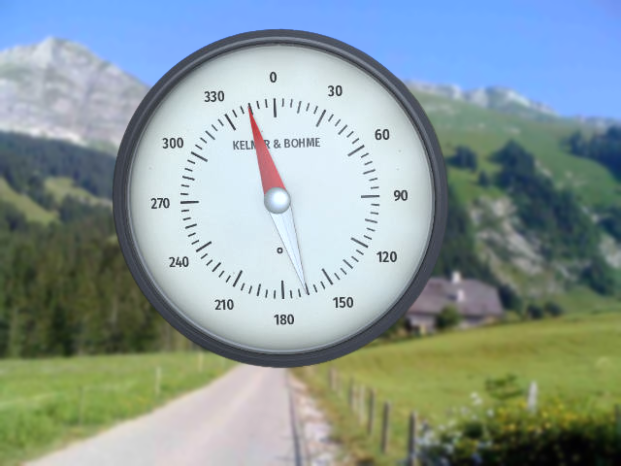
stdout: 345 °
